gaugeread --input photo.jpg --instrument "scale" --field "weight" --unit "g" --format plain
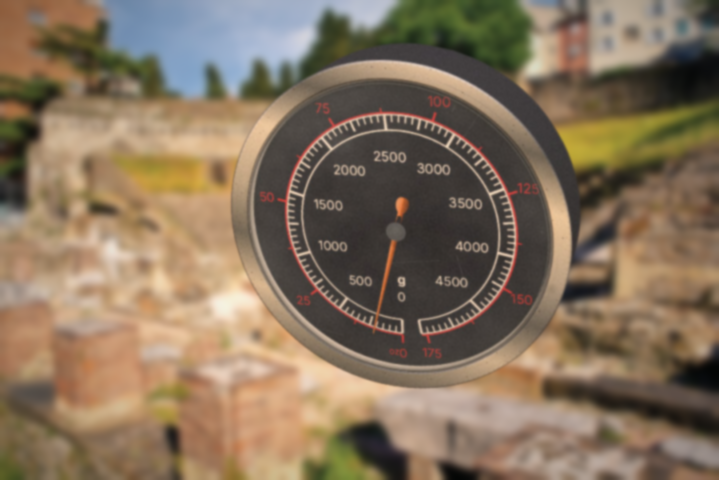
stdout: 200 g
